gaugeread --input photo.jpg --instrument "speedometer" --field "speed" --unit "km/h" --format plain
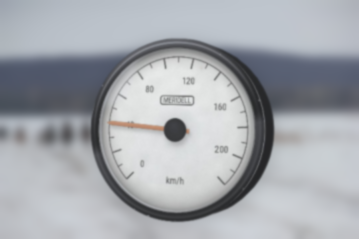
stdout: 40 km/h
